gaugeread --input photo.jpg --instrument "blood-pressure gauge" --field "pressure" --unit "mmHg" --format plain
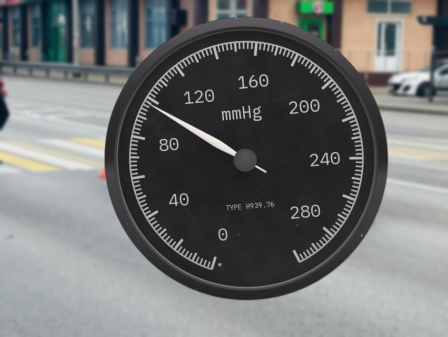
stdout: 98 mmHg
